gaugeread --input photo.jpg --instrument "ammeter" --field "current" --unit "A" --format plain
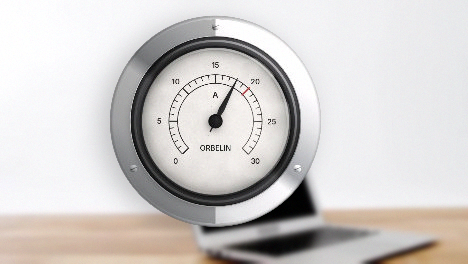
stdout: 18 A
